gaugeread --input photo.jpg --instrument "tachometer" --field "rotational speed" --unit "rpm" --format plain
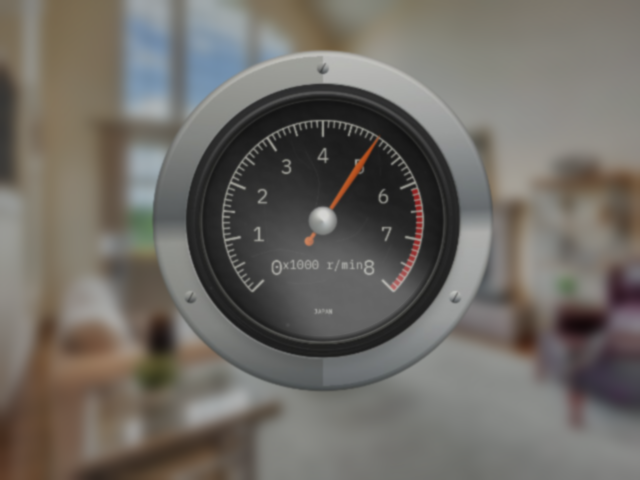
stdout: 5000 rpm
